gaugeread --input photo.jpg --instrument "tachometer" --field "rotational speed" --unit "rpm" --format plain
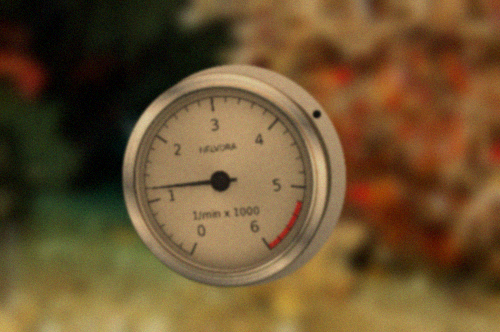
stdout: 1200 rpm
